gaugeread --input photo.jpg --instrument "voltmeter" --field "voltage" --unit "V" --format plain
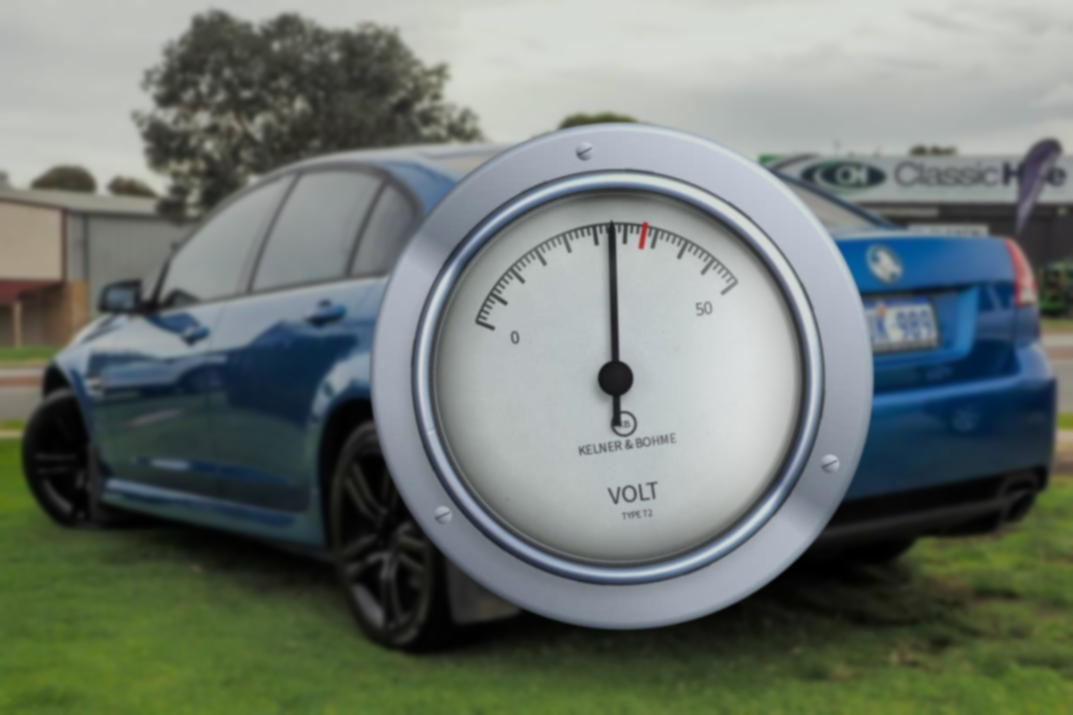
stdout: 28 V
